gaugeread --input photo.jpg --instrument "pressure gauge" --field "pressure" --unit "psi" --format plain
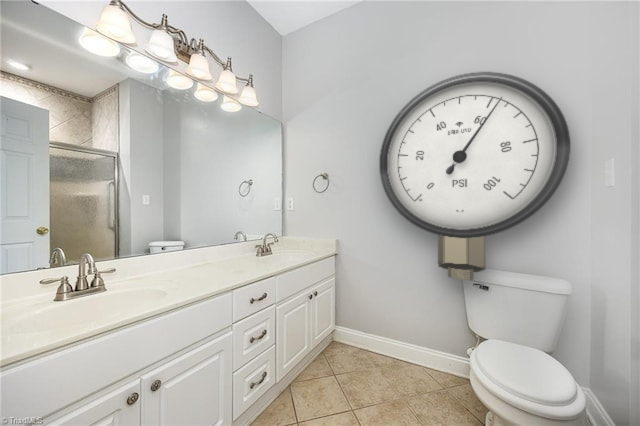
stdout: 62.5 psi
